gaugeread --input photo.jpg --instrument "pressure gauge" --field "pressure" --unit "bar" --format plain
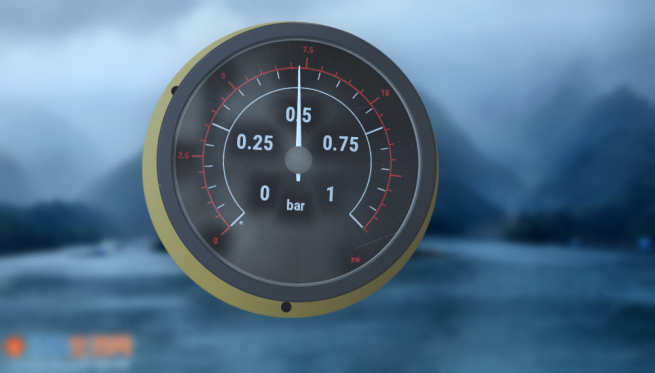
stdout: 0.5 bar
